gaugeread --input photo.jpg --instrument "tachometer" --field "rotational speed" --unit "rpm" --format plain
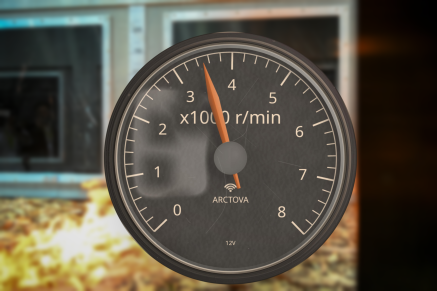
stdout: 3500 rpm
